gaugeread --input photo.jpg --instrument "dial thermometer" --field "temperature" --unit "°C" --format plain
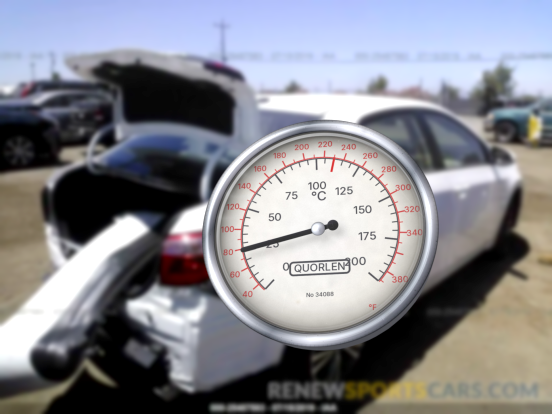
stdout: 25 °C
